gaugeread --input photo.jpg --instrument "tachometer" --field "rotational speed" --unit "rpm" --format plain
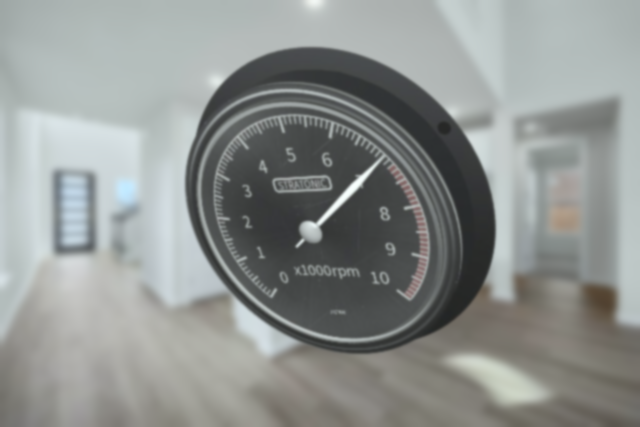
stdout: 7000 rpm
